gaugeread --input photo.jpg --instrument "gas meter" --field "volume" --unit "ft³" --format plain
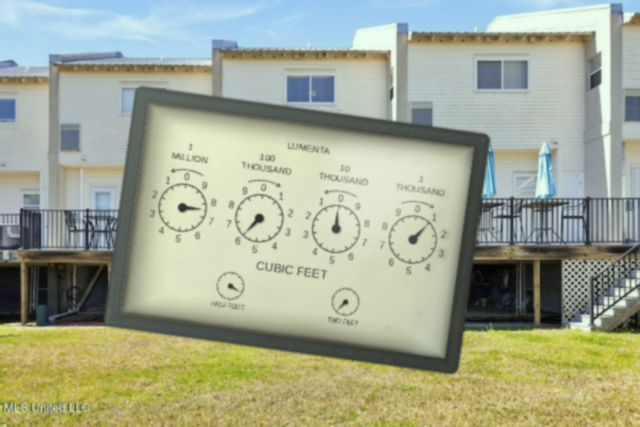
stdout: 760100 ft³
